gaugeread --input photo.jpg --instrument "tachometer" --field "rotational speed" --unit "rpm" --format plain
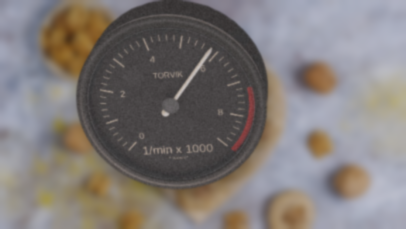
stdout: 5800 rpm
